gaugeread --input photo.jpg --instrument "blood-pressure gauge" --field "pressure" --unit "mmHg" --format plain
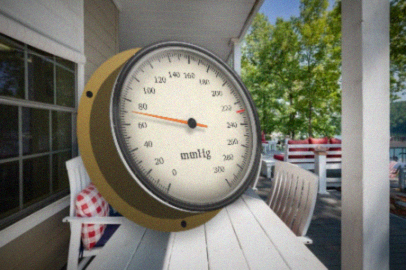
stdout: 70 mmHg
